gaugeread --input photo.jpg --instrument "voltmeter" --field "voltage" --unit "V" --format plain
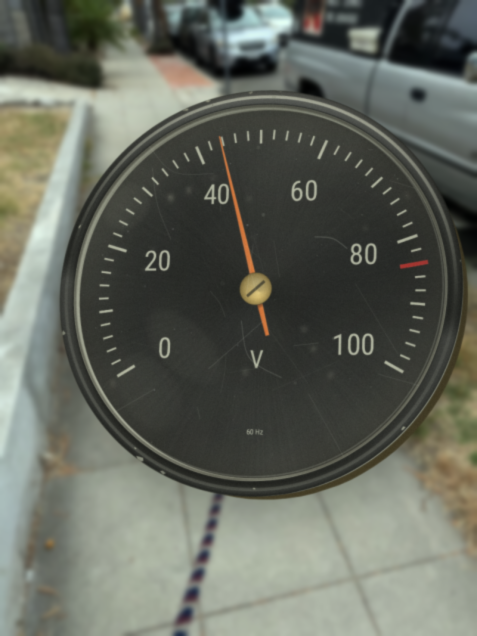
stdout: 44 V
